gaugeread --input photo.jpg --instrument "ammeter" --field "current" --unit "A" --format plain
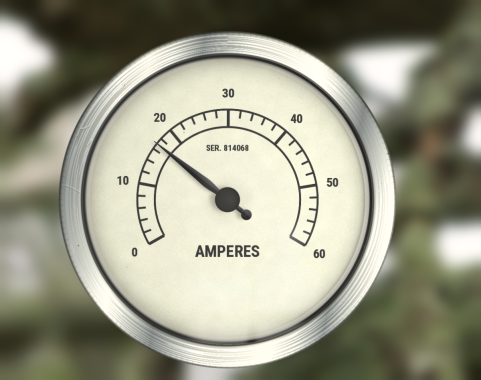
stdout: 17 A
